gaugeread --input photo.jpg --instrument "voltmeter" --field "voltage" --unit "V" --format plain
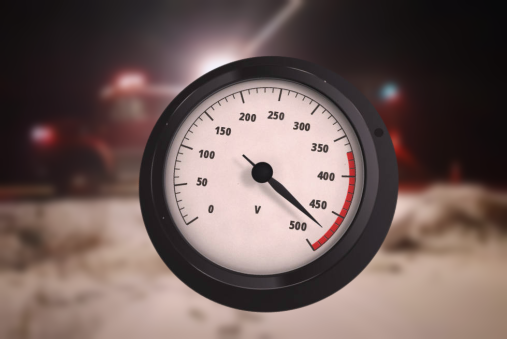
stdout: 475 V
